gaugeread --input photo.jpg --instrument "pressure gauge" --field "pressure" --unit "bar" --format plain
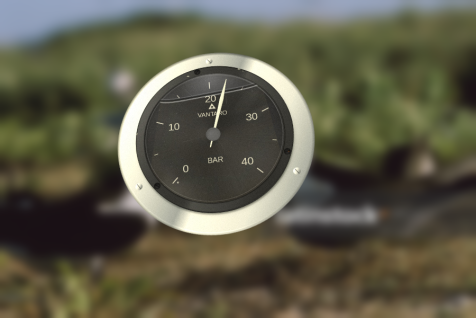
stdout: 22.5 bar
